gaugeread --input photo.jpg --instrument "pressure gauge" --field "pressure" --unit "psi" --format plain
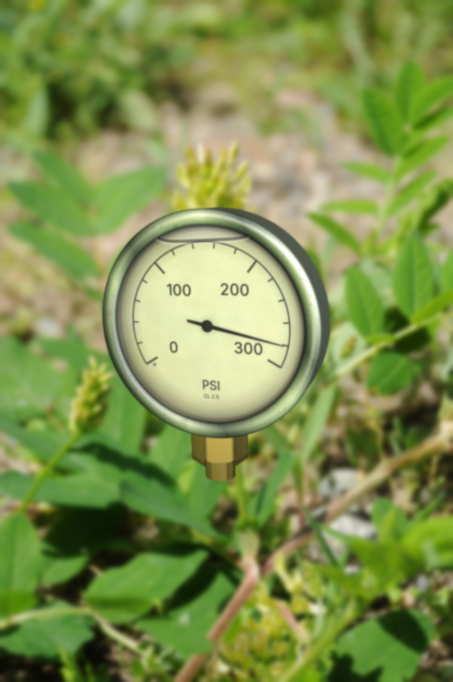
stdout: 280 psi
